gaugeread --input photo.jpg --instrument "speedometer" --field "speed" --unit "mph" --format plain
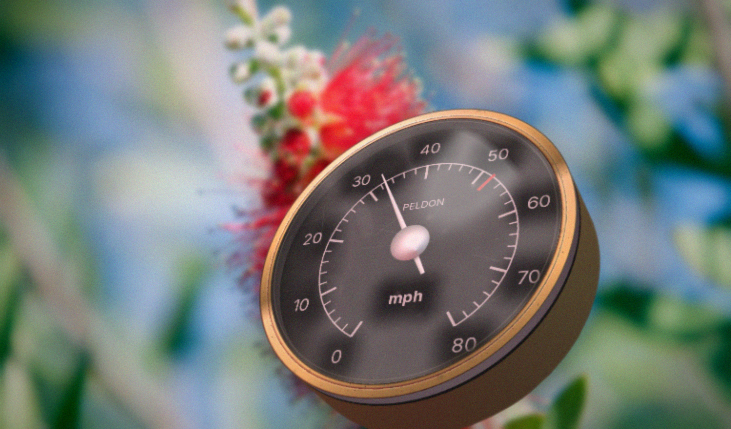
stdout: 33 mph
